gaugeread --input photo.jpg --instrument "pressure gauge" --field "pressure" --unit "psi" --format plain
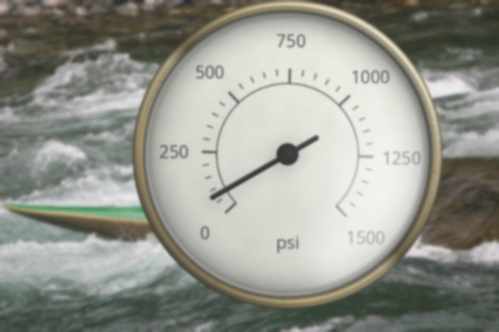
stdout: 75 psi
